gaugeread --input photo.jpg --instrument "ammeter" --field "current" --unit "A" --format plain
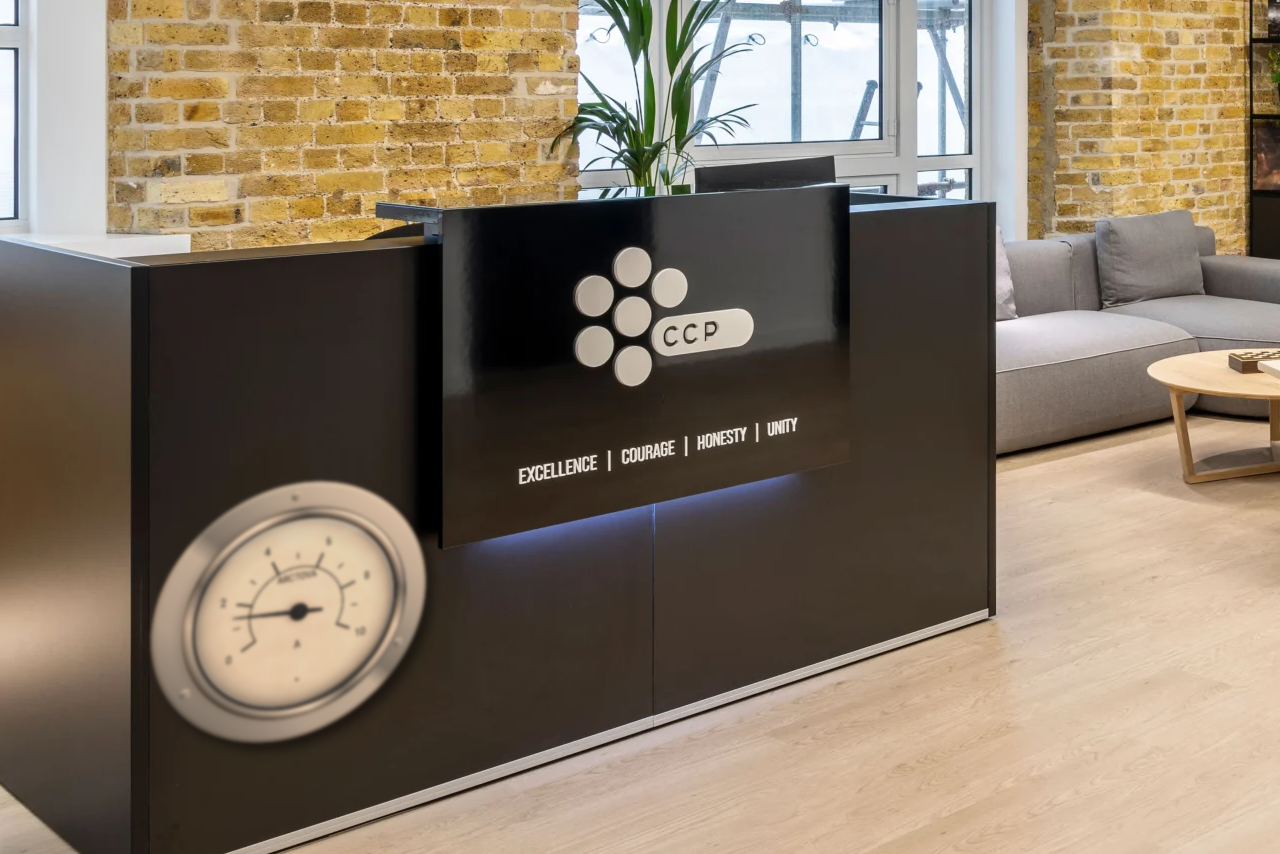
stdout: 1.5 A
